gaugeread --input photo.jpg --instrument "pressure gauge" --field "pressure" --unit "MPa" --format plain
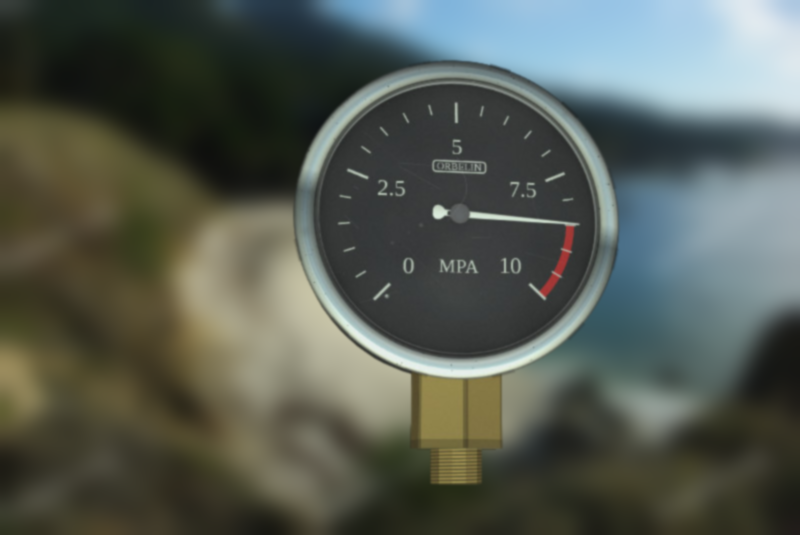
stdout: 8.5 MPa
